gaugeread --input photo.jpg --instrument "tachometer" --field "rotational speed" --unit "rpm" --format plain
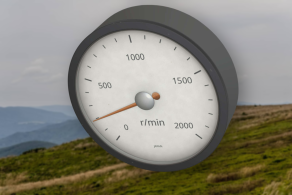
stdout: 200 rpm
